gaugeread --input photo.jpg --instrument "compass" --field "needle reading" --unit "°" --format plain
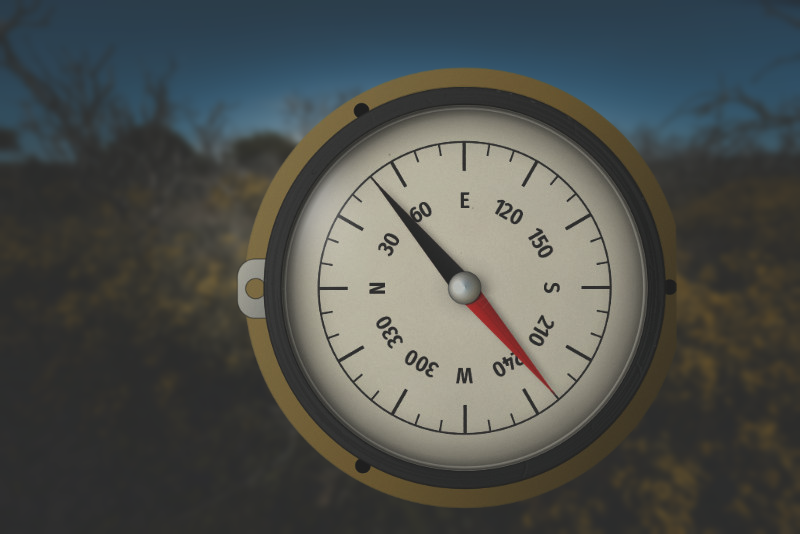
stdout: 230 °
